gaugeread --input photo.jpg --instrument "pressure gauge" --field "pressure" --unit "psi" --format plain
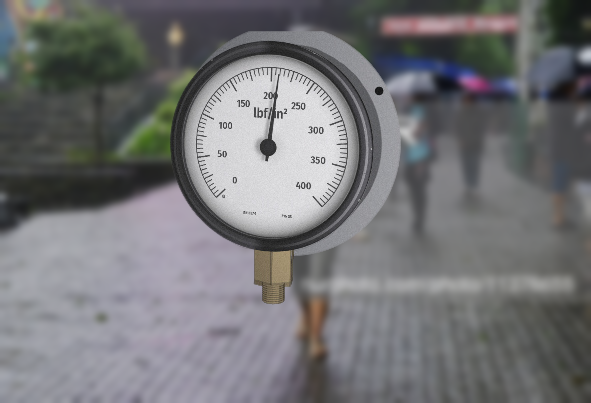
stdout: 210 psi
